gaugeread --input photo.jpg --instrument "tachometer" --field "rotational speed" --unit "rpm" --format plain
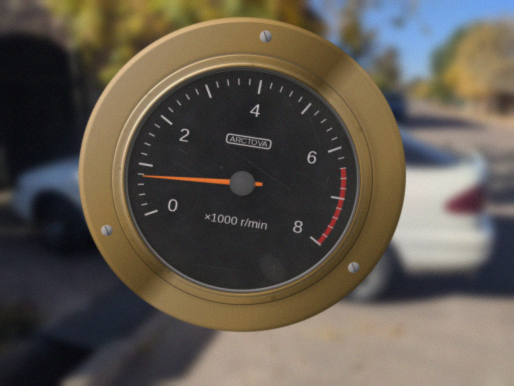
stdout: 800 rpm
